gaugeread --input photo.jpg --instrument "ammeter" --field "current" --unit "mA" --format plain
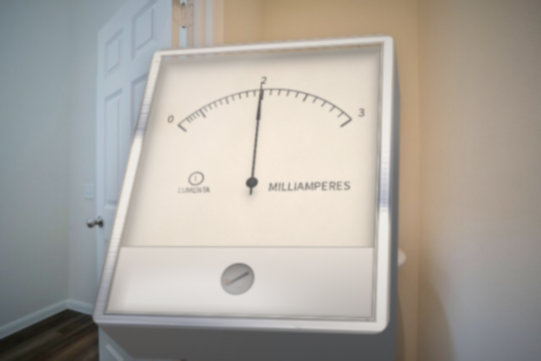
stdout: 2 mA
